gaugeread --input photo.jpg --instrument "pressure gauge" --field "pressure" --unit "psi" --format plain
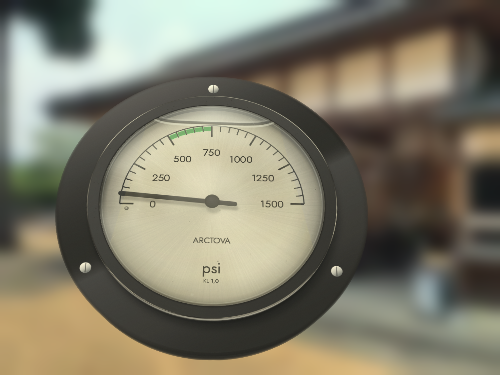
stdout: 50 psi
